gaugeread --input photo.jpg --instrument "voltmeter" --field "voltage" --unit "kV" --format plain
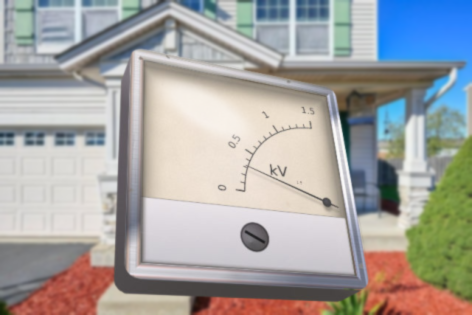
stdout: 0.3 kV
